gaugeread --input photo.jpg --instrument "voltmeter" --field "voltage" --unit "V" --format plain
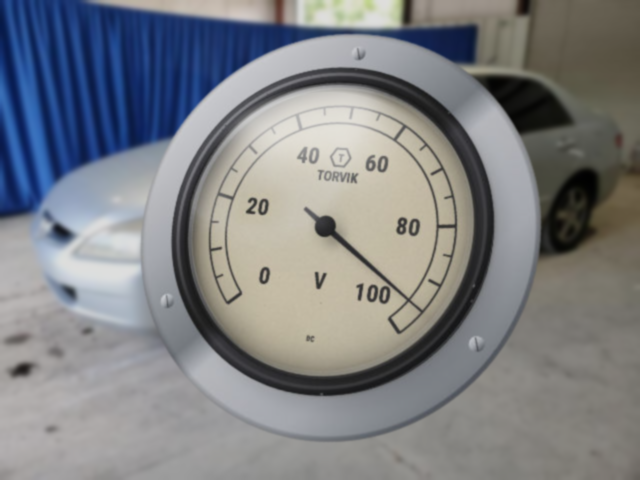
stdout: 95 V
